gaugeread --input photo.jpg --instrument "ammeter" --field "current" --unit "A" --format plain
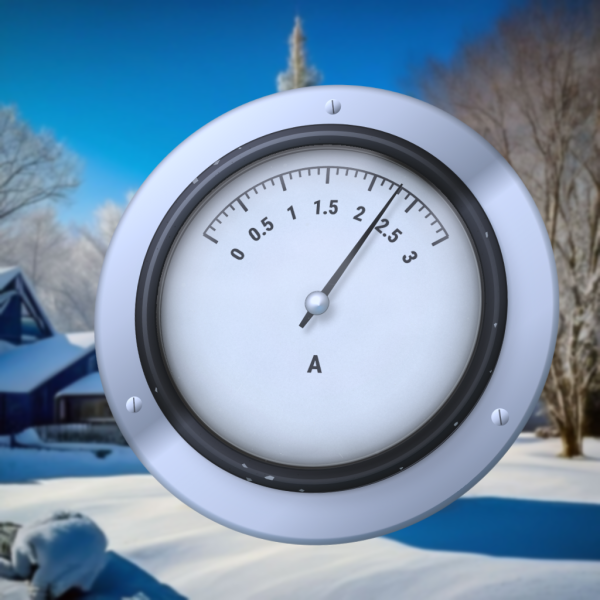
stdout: 2.3 A
